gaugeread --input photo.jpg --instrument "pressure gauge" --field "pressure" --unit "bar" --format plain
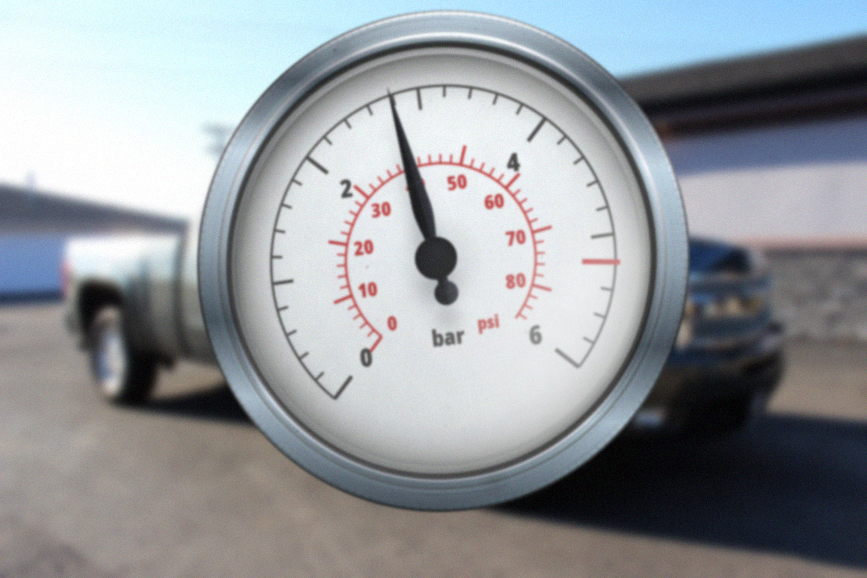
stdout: 2.8 bar
